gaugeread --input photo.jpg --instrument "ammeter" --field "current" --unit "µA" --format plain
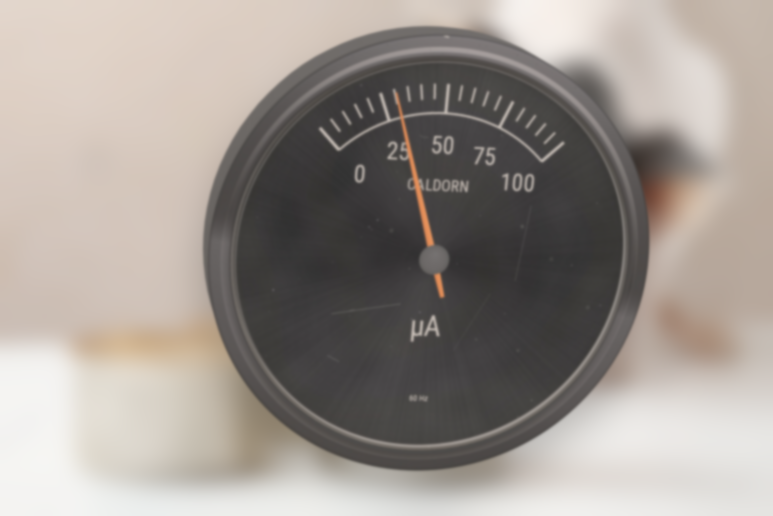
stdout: 30 µA
